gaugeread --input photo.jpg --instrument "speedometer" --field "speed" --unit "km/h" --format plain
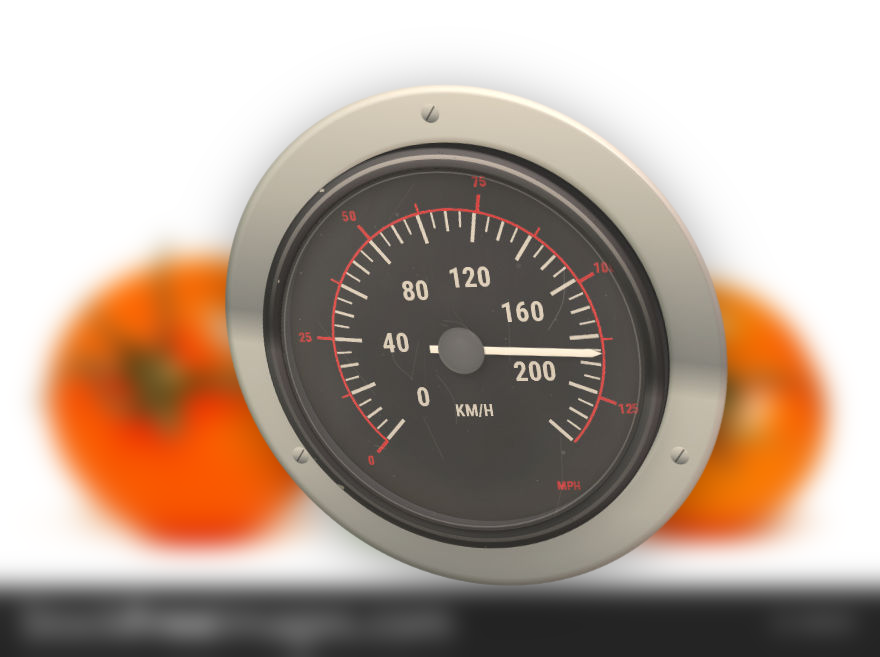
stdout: 185 km/h
